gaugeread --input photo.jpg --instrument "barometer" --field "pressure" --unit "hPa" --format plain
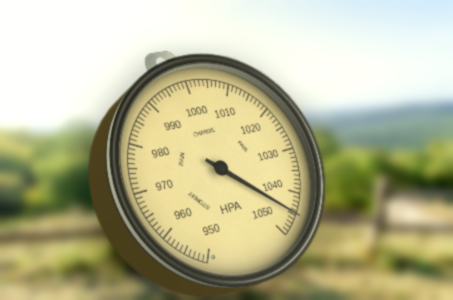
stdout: 1045 hPa
